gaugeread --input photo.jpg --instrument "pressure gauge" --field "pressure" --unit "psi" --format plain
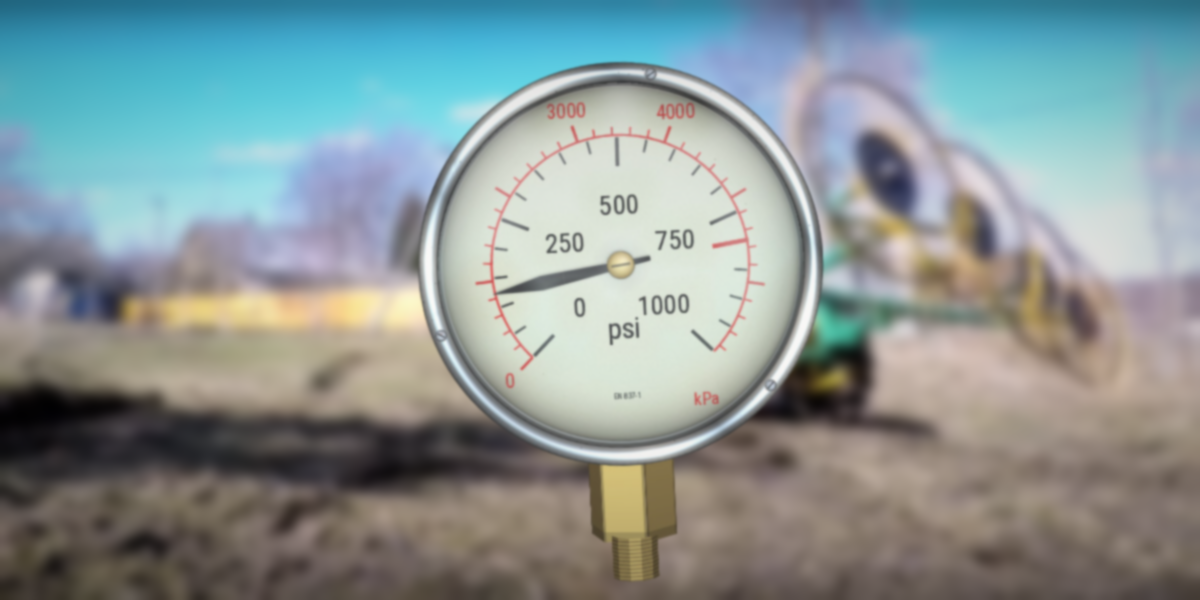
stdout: 125 psi
